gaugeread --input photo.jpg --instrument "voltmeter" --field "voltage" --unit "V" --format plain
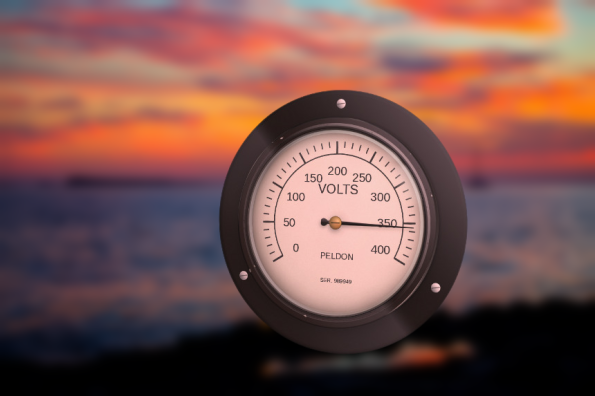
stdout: 355 V
